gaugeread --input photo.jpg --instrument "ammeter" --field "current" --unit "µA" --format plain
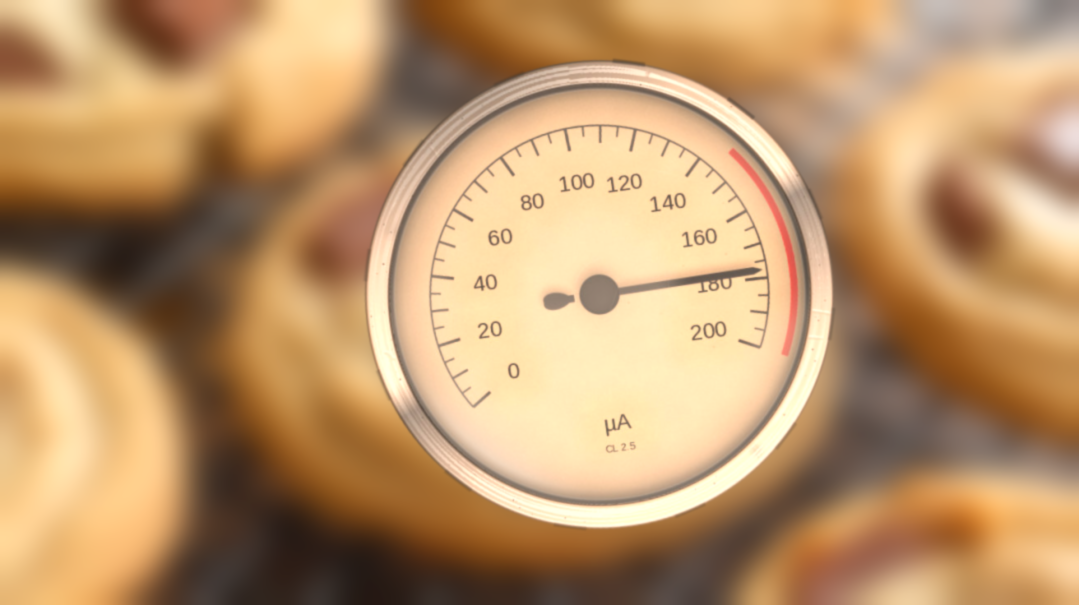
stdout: 177.5 µA
